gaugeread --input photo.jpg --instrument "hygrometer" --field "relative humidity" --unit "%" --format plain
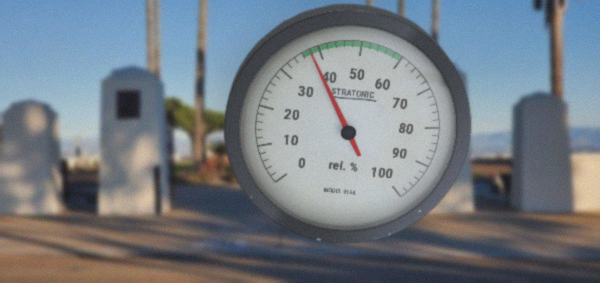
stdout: 38 %
